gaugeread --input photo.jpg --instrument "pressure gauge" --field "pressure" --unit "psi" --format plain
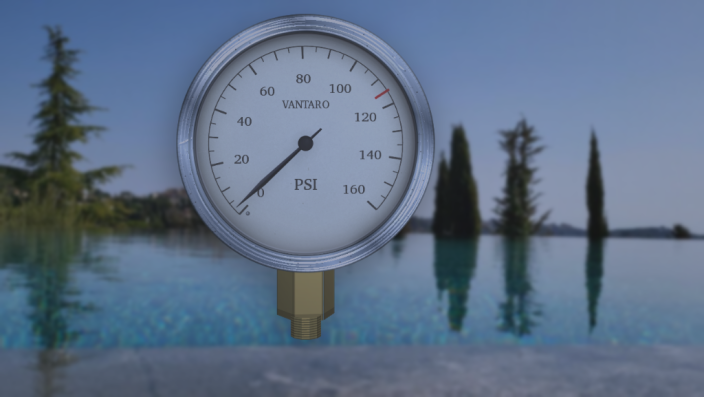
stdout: 2.5 psi
